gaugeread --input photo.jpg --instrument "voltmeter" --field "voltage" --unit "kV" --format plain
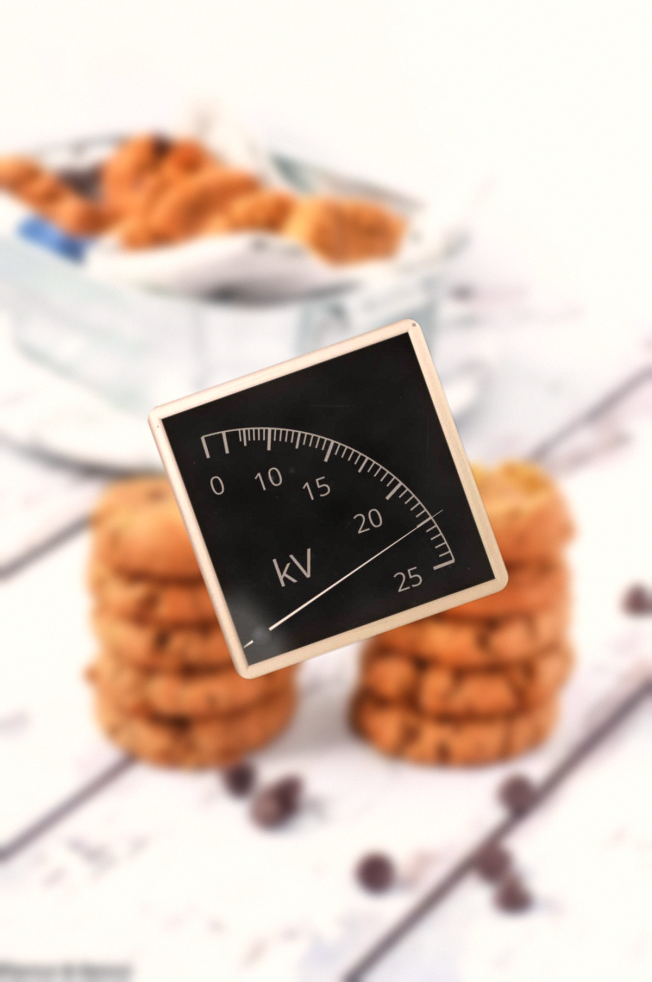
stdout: 22.5 kV
